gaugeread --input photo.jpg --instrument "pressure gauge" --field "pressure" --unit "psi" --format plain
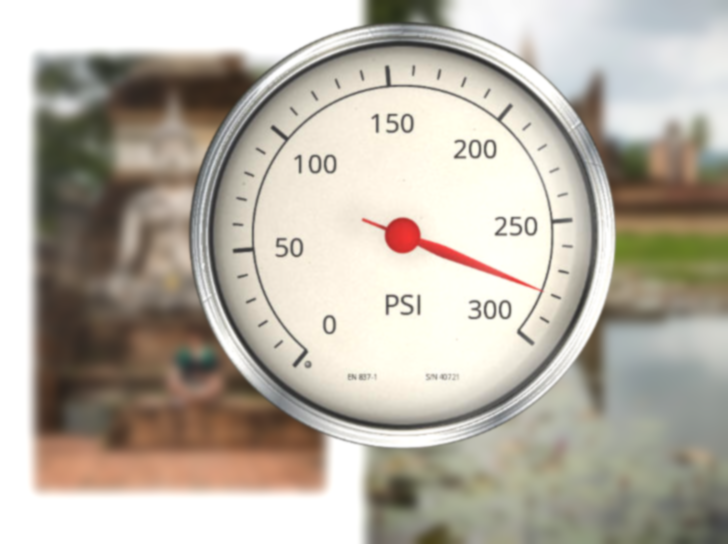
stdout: 280 psi
